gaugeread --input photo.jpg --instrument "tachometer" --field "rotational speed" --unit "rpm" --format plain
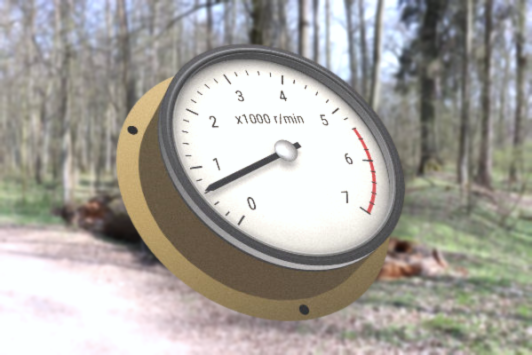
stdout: 600 rpm
